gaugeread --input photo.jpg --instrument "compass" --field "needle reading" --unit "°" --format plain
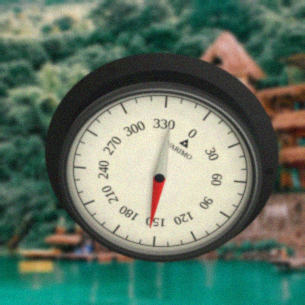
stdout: 155 °
